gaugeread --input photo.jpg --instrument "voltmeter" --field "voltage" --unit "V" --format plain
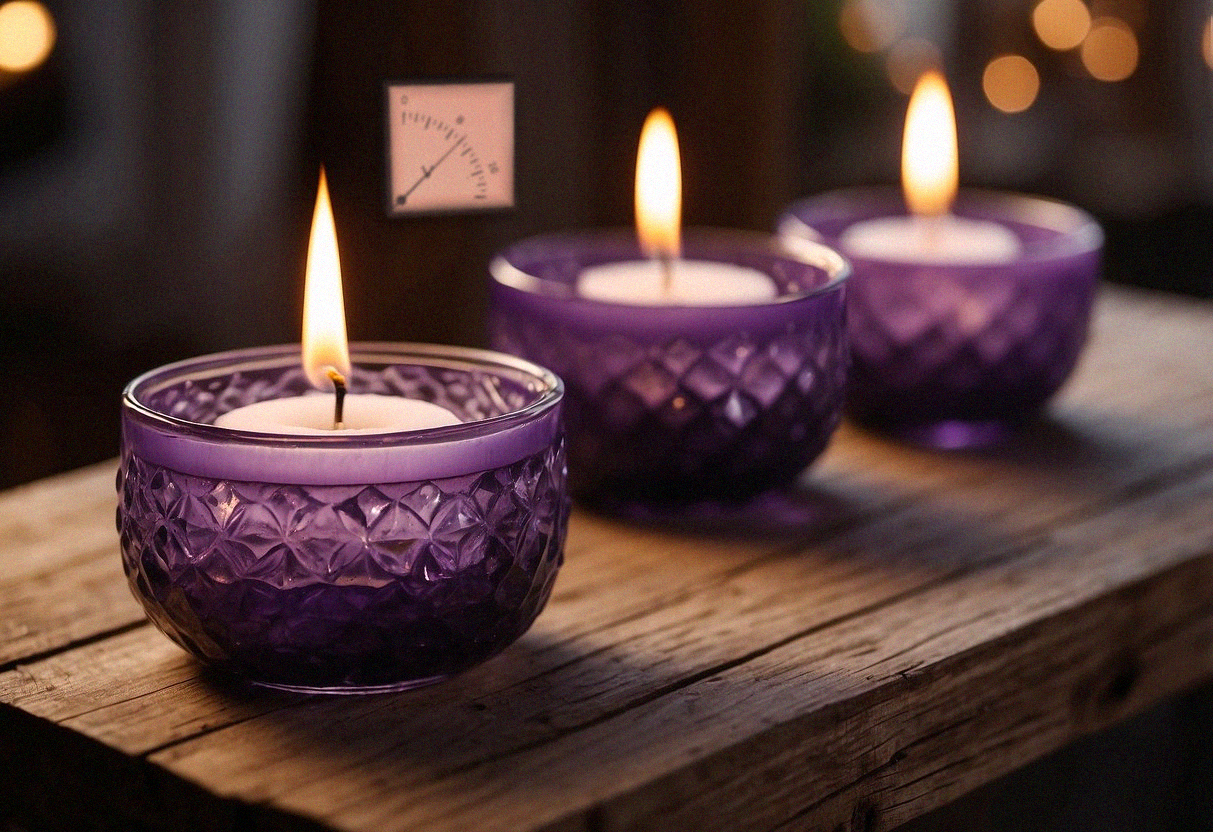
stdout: 10 V
